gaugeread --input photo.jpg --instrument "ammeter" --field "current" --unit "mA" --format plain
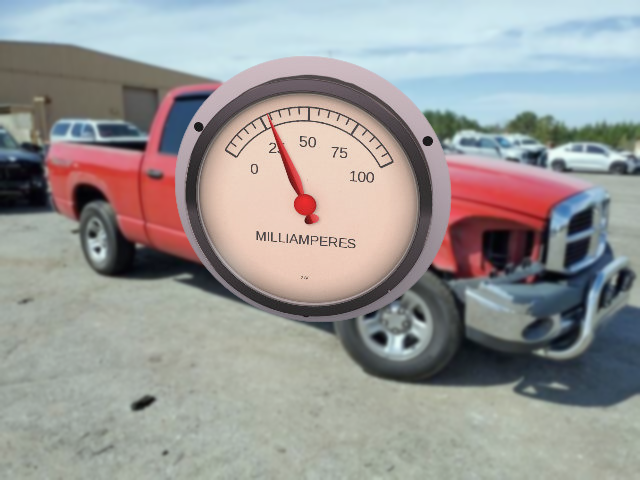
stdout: 30 mA
